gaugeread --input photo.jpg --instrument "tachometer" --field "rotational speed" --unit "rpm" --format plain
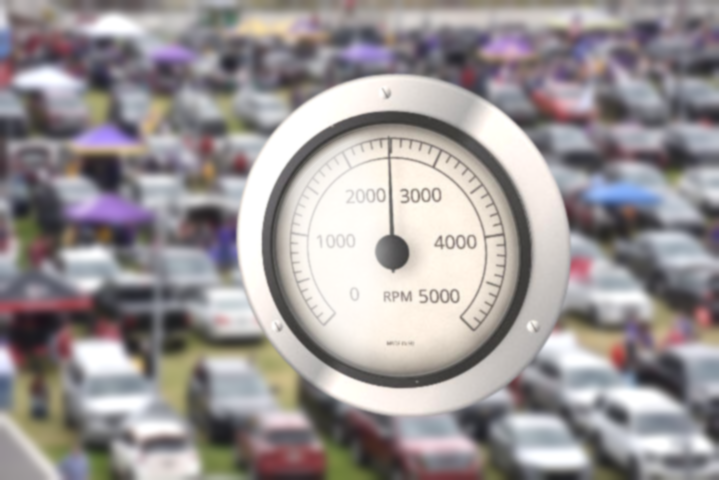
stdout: 2500 rpm
